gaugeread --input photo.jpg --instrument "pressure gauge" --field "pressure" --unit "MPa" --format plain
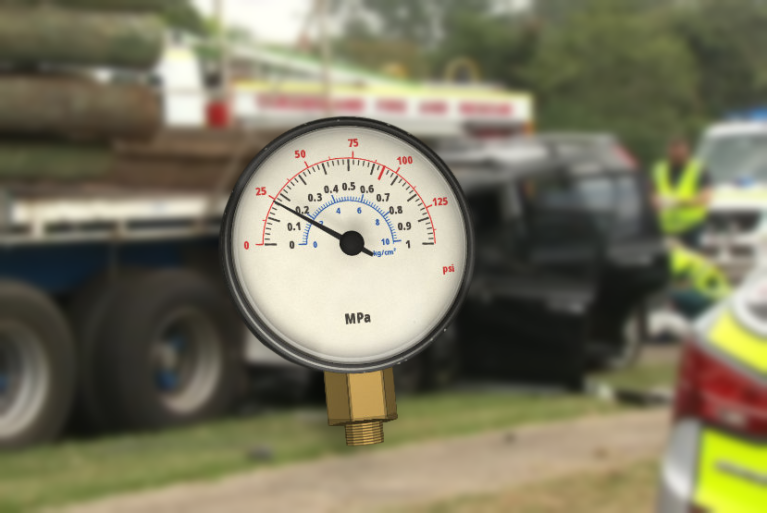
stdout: 0.16 MPa
